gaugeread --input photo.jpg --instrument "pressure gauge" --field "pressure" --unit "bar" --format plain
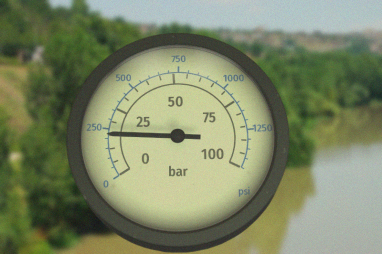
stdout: 15 bar
